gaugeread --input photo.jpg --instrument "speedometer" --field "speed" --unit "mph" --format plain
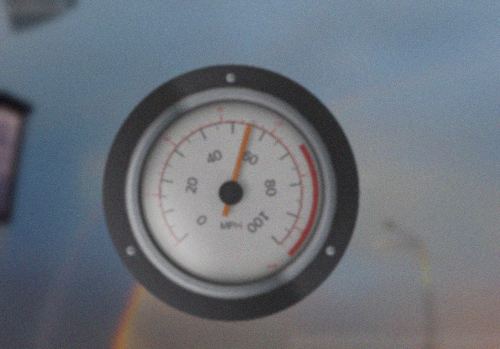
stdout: 55 mph
